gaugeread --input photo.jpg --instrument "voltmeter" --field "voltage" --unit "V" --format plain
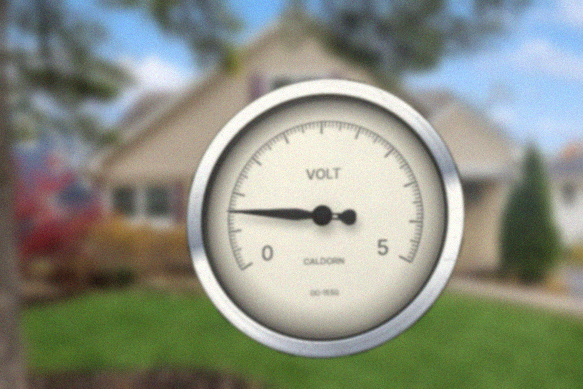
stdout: 0.75 V
